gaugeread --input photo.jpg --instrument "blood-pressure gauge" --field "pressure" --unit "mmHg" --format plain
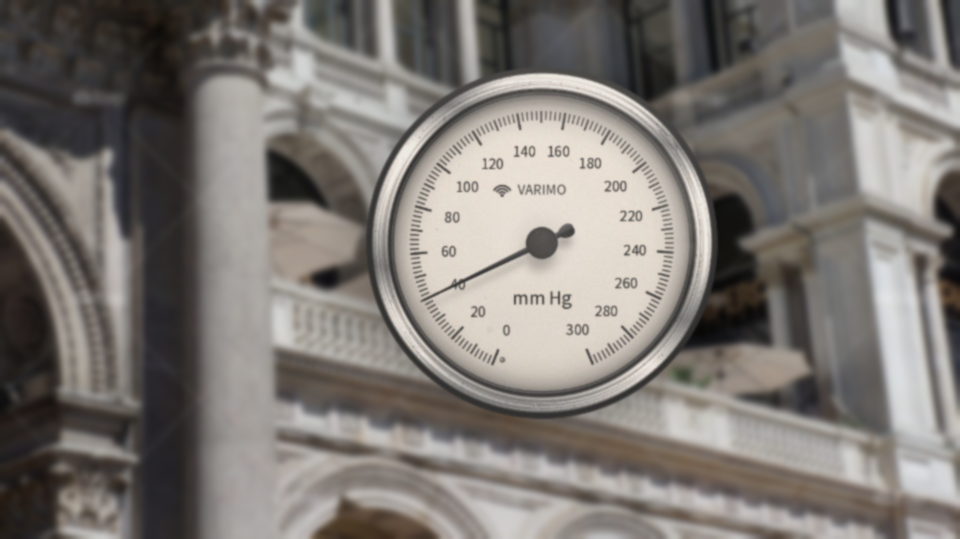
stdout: 40 mmHg
